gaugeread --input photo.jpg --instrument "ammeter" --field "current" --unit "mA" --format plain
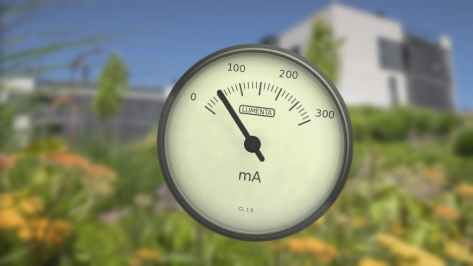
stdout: 50 mA
